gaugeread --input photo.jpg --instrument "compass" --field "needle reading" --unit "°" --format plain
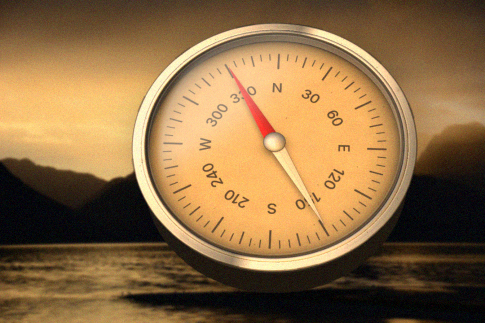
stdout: 330 °
